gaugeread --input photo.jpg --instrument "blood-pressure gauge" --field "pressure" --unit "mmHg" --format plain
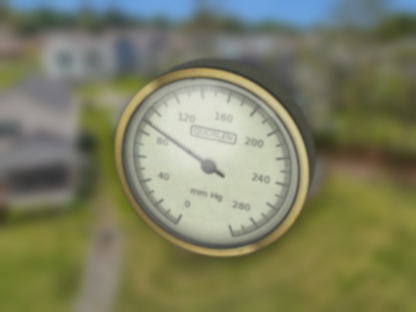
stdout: 90 mmHg
